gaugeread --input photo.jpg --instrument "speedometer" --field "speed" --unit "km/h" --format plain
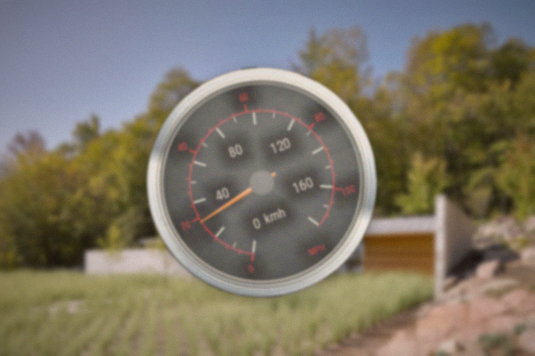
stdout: 30 km/h
